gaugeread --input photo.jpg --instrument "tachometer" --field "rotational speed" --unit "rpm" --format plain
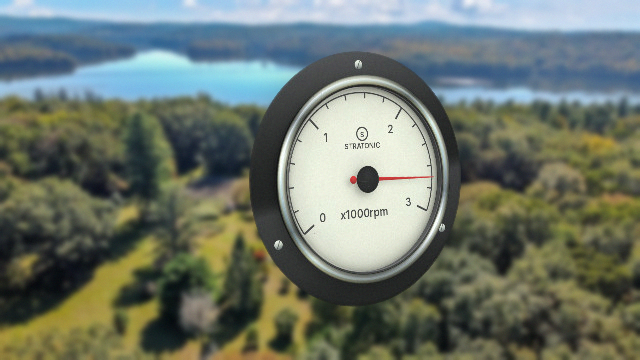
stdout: 2700 rpm
